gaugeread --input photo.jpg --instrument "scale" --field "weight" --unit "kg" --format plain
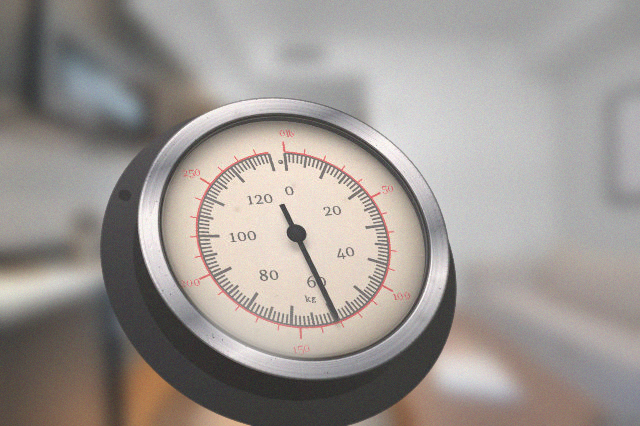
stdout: 60 kg
